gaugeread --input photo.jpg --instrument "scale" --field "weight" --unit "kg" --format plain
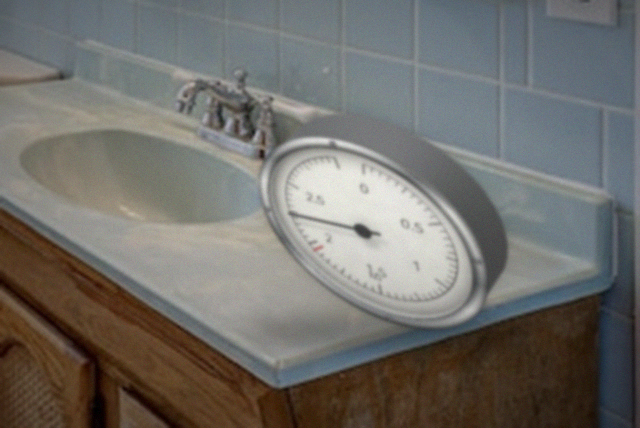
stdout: 2.25 kg
